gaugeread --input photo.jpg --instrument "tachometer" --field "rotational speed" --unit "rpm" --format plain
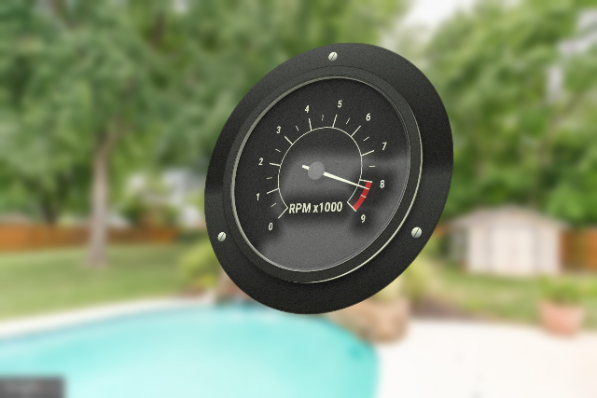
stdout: 8250 rpm
